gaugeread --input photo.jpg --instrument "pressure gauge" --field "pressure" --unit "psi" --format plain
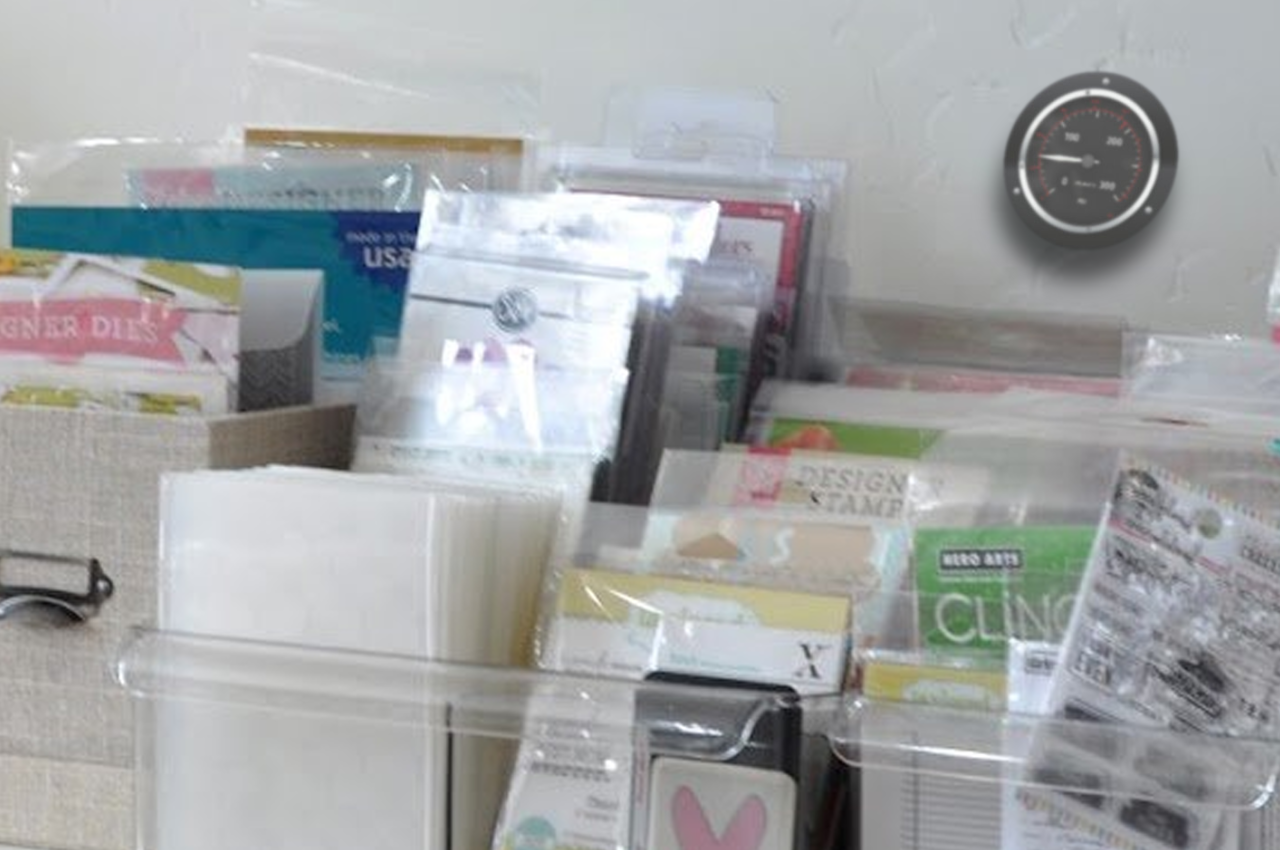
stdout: 50 psi
